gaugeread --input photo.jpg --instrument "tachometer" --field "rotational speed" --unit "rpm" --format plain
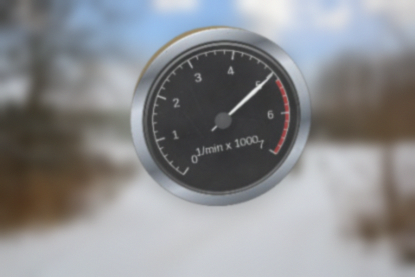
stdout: 5000 rpm
